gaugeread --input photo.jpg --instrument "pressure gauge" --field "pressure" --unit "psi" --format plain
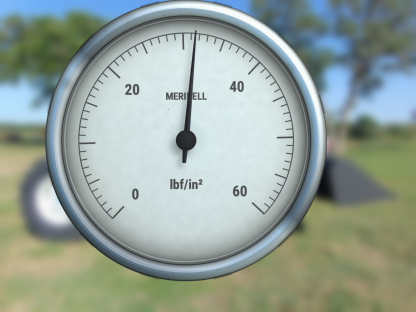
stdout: 31.5 psi
